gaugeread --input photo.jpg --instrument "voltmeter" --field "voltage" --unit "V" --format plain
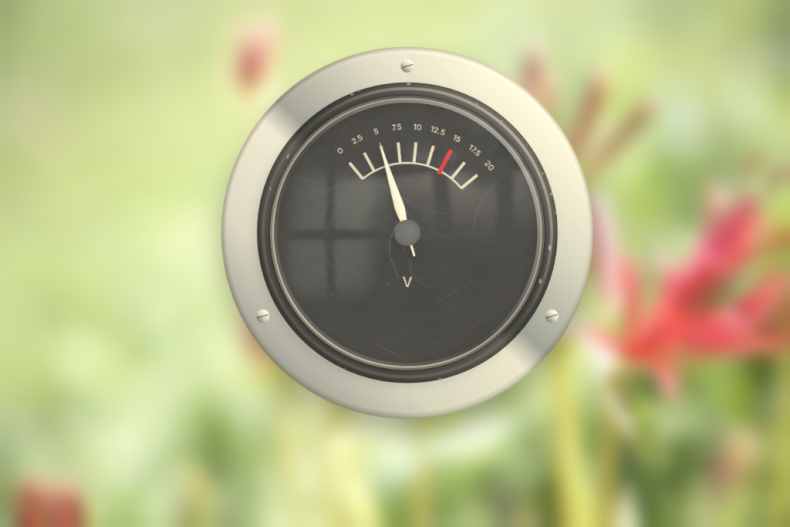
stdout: 5 V
